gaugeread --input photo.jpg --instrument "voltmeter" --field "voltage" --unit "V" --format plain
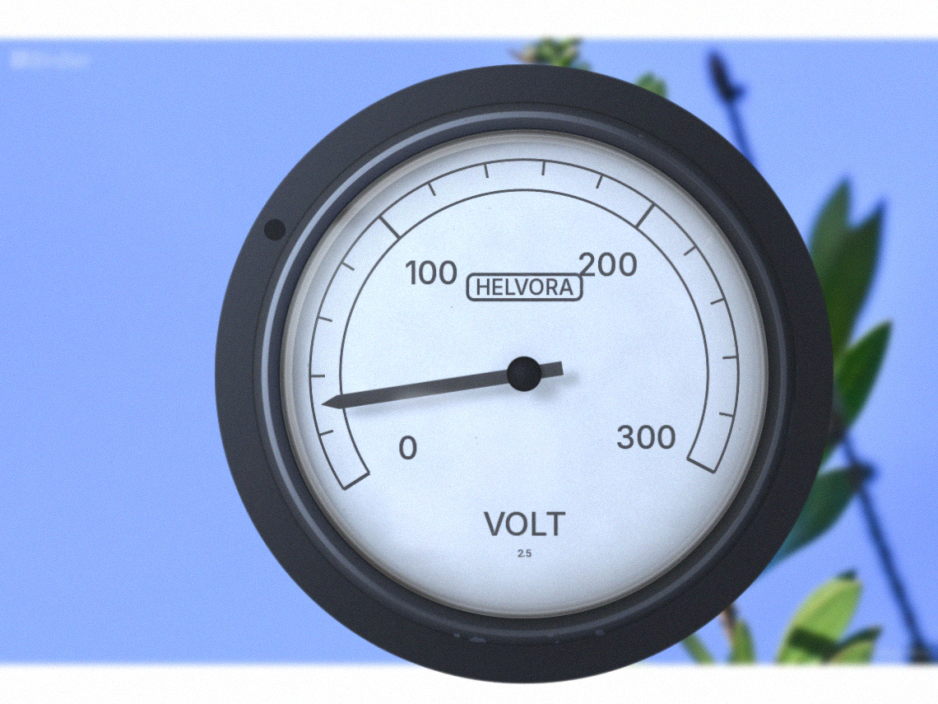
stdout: 30 V
